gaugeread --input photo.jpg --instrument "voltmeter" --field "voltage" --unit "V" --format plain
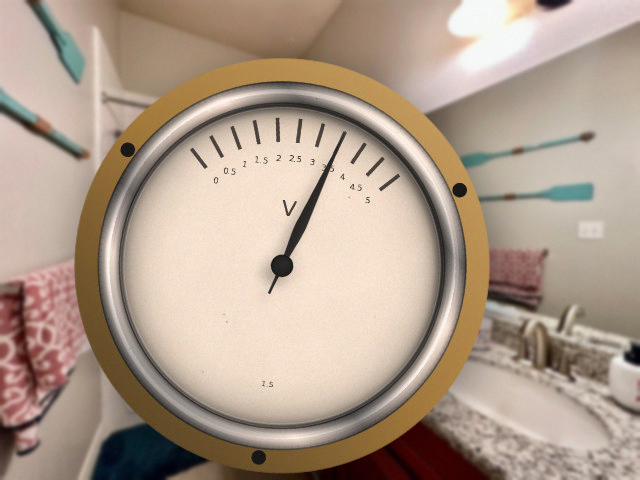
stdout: 3.5 V
